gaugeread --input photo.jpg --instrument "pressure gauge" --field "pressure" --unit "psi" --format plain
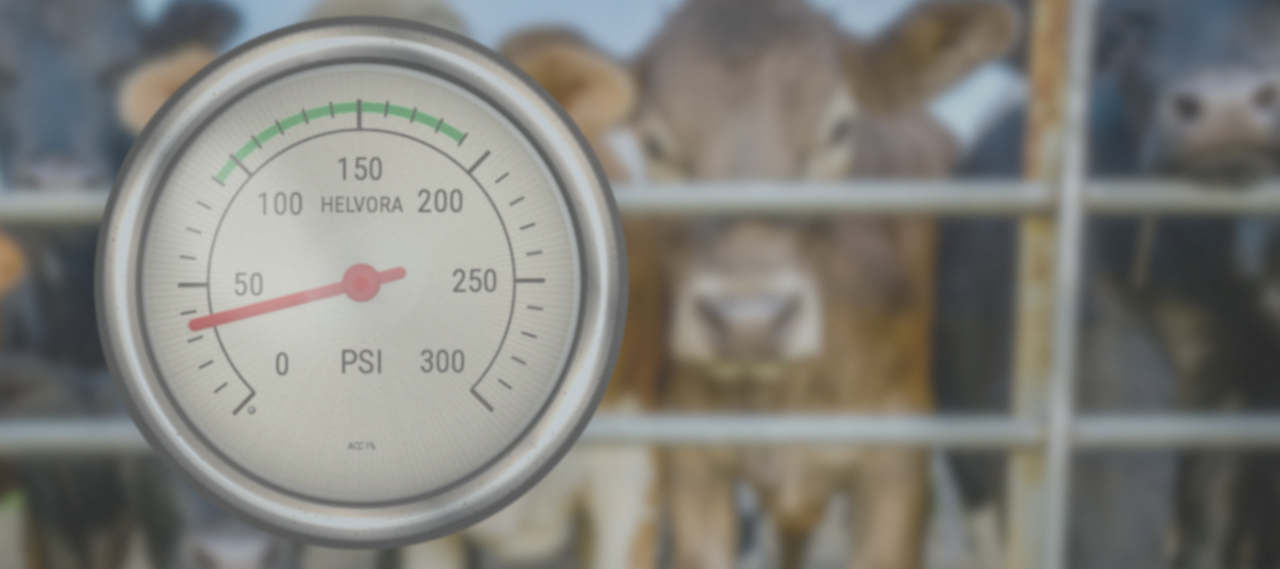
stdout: 35 psi
